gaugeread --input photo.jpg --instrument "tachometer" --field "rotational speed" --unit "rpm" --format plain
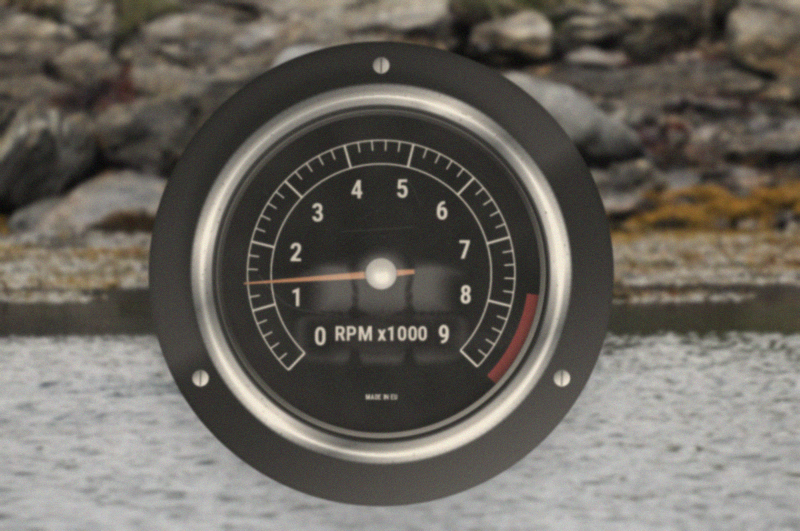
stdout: 1400 rpm
